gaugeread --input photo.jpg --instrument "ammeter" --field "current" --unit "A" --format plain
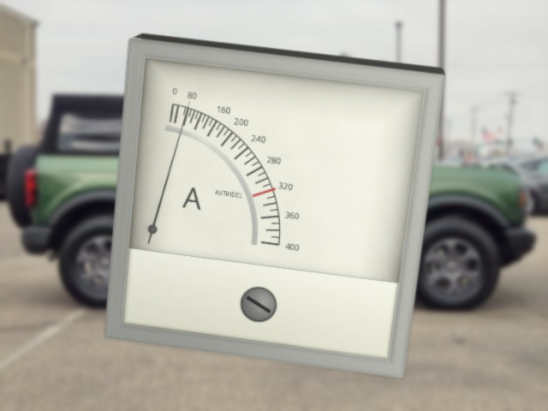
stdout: 80 A
